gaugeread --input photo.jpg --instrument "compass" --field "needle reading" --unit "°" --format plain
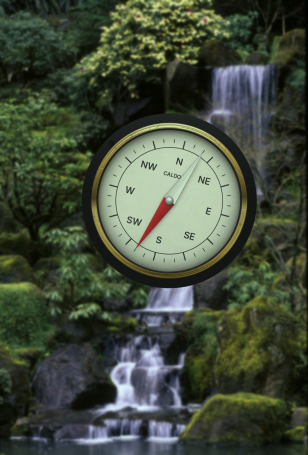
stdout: 200 °
